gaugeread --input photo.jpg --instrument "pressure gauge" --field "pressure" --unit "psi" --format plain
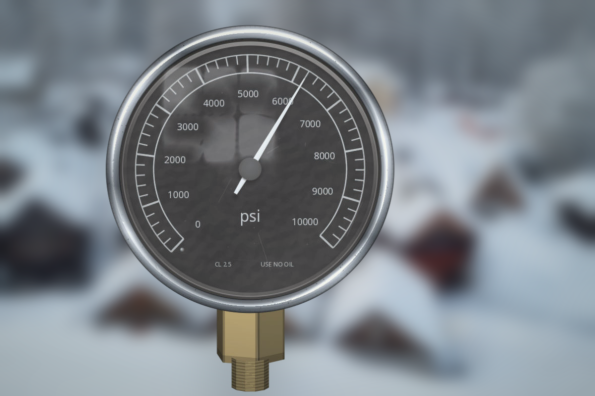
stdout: 6200 psi
